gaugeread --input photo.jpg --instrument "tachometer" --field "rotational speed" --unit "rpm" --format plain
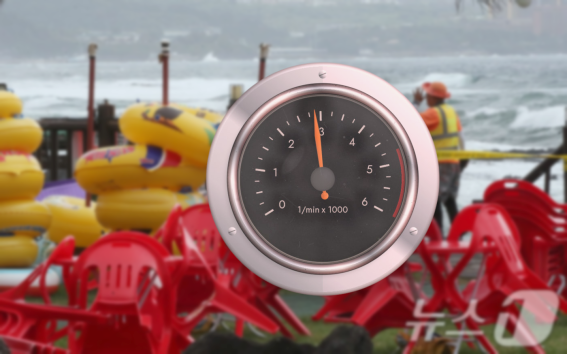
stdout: 2875 rpm
